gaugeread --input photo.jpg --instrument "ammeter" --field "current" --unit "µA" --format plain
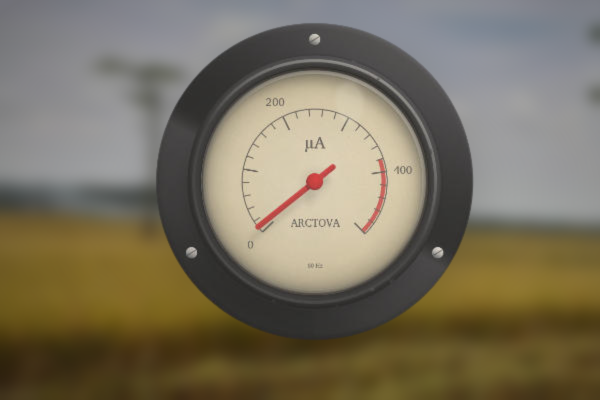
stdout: 10 µA
